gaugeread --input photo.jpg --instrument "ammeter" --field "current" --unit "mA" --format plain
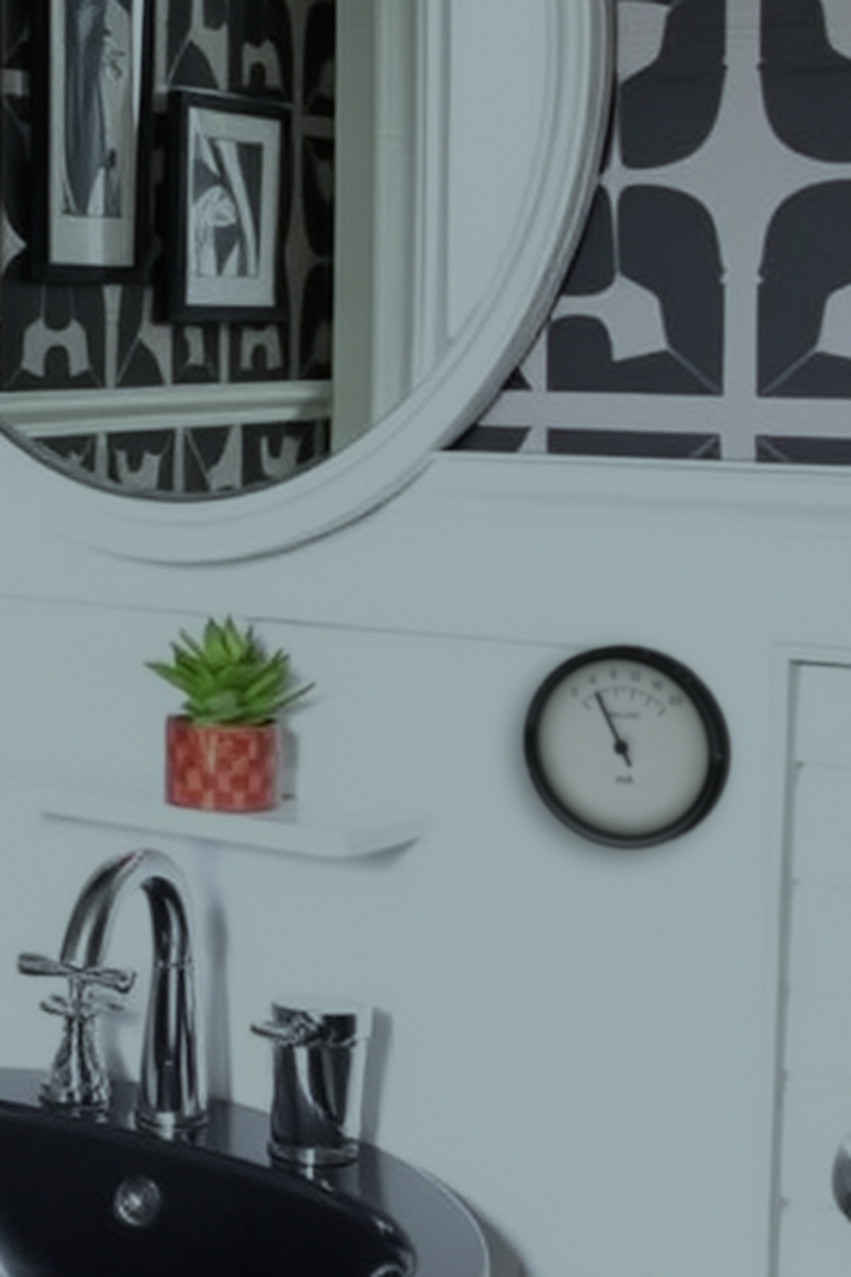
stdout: 4 mA
